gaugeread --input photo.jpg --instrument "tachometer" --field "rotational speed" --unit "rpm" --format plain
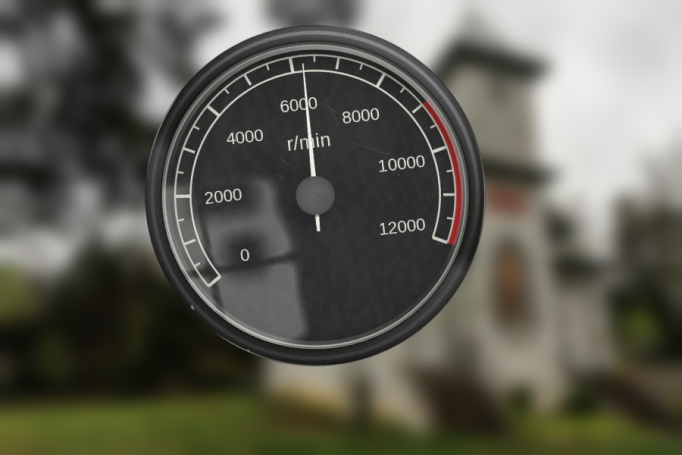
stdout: 6250 rpm
